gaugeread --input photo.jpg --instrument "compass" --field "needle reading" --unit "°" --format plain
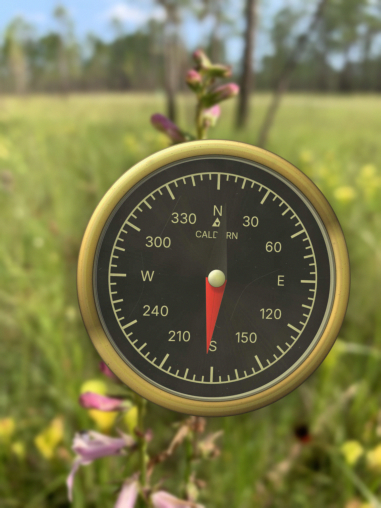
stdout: 185 °
